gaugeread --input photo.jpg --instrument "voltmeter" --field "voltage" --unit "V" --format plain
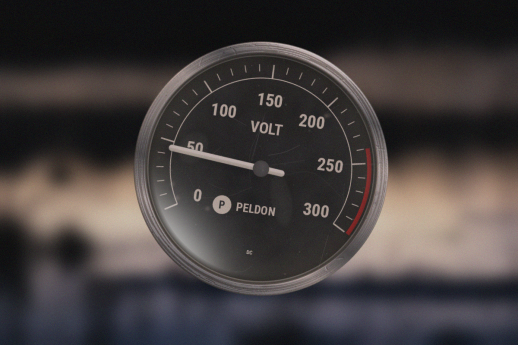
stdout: 45 V
